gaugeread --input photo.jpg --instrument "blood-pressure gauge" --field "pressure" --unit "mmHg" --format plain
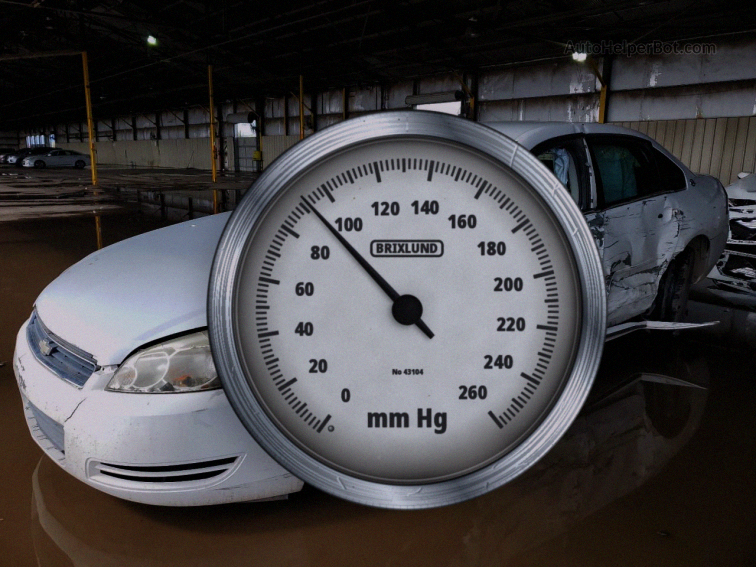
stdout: 92 mmHg
